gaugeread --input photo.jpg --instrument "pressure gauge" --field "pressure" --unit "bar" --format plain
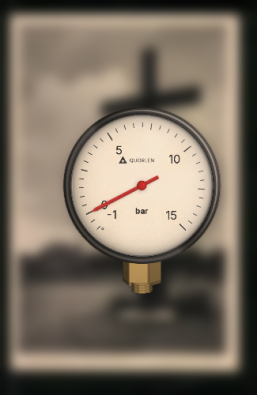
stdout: 0 bar
